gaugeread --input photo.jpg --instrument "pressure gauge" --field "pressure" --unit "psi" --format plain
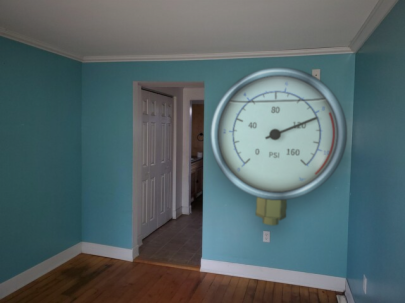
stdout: 120 psi
